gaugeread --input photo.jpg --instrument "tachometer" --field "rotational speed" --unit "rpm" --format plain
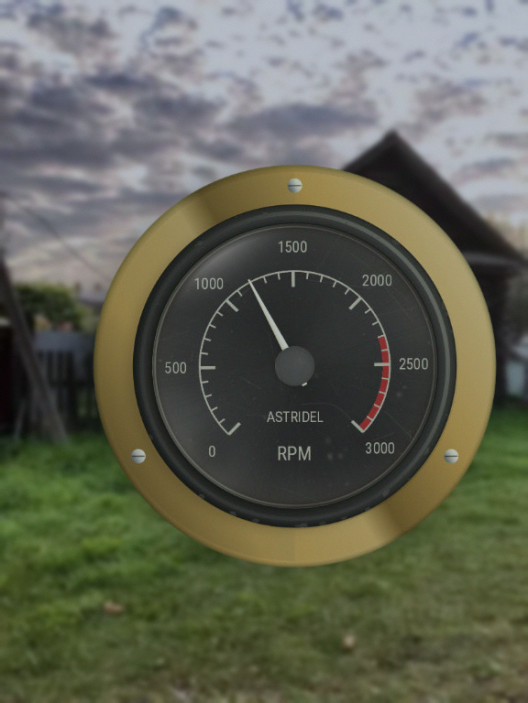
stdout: 1200 rpm
